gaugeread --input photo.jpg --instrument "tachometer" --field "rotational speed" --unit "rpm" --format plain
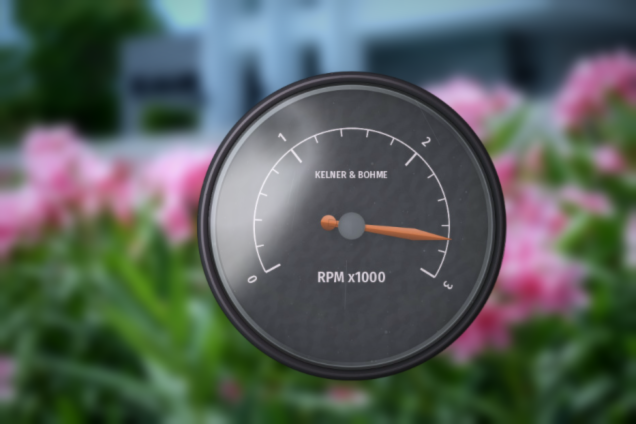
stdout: 2700 rpm
